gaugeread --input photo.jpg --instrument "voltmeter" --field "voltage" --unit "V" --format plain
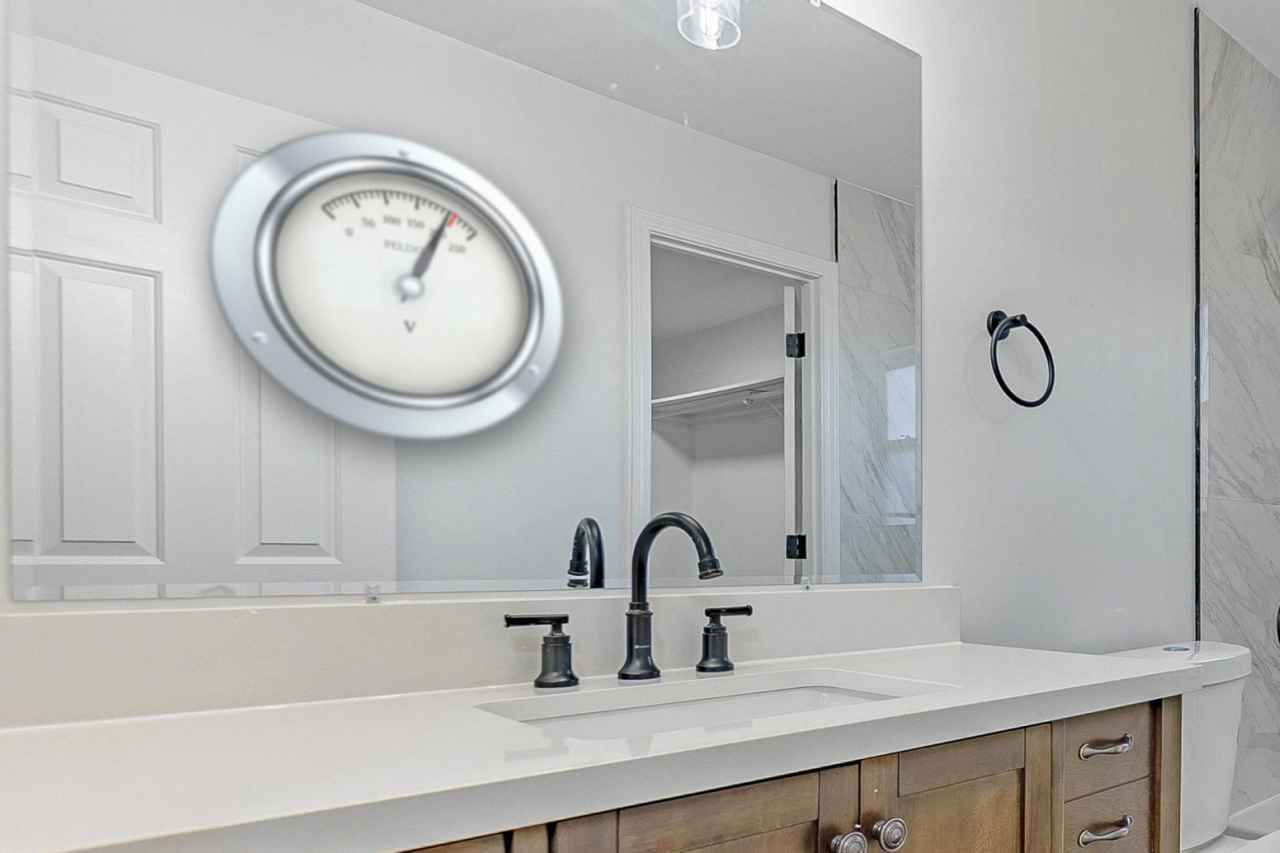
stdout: 200 V
